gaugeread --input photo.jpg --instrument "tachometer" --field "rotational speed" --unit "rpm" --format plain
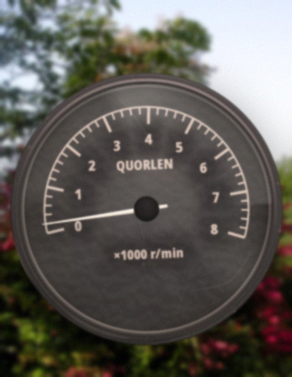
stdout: 200 rpm
